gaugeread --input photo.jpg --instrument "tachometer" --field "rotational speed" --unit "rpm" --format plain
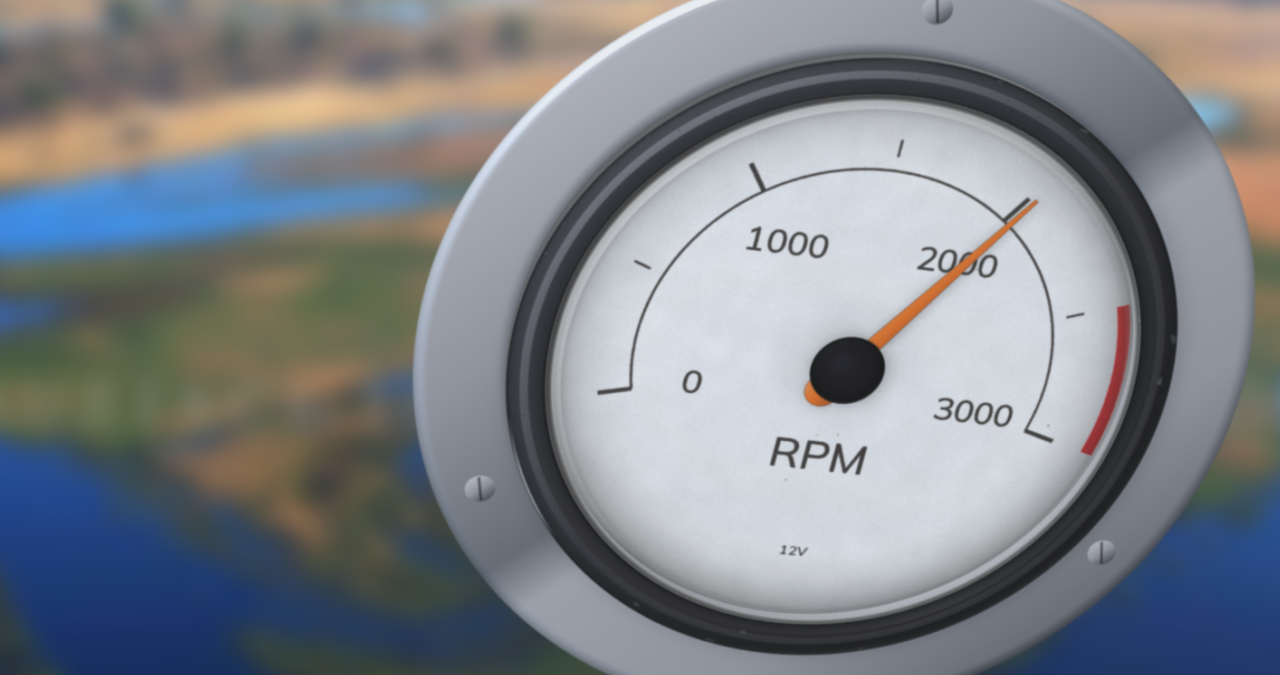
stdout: 2000 rpm
